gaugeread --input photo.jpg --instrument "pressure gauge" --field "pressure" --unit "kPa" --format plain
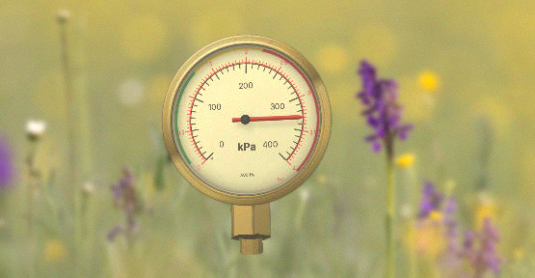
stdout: 330 kPa
